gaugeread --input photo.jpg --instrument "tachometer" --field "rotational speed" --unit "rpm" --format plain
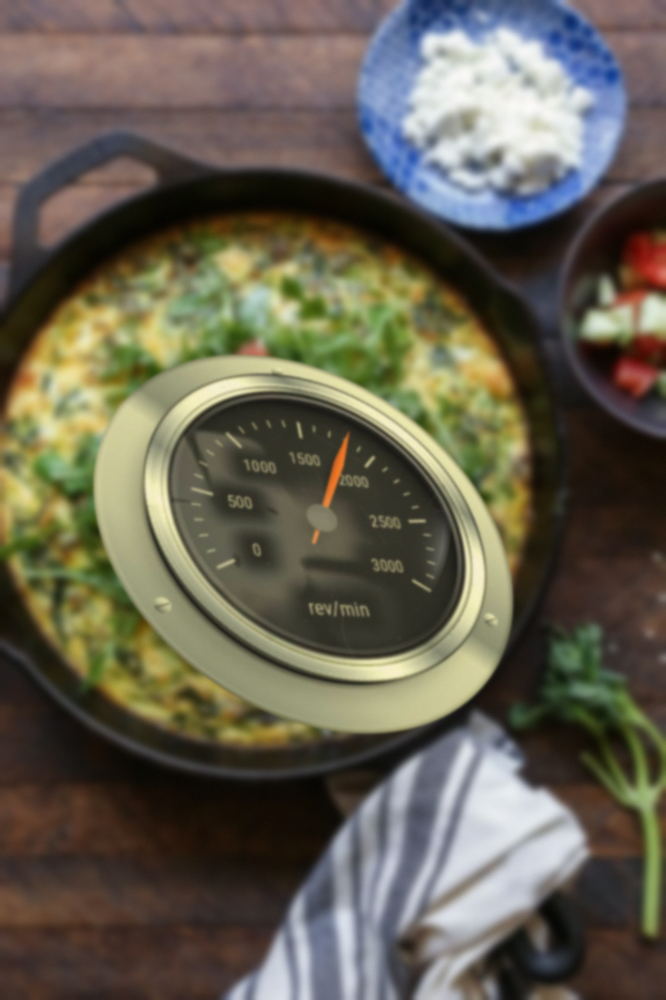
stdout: 1800 rpm
